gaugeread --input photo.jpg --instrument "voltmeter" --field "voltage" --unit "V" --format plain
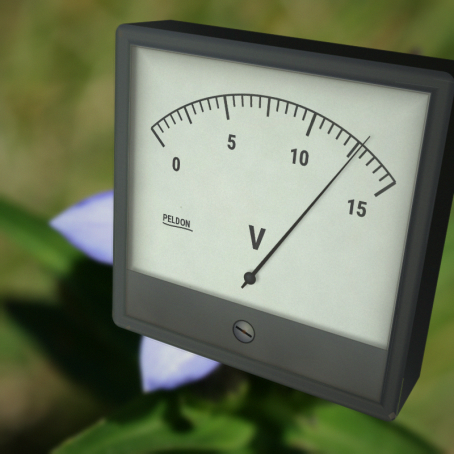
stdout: 12.75 V
